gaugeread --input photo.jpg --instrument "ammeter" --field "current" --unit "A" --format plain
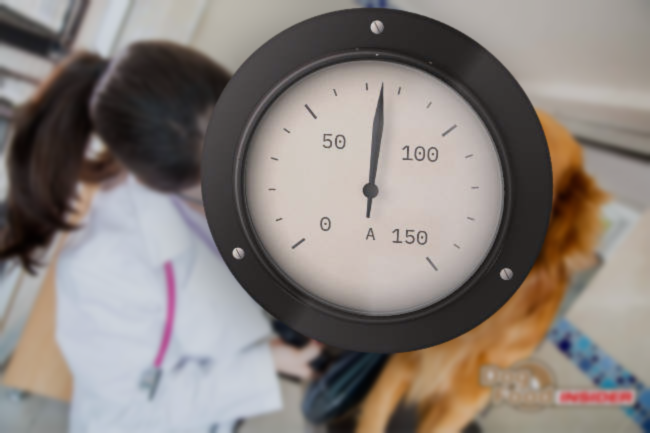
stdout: 75 A
